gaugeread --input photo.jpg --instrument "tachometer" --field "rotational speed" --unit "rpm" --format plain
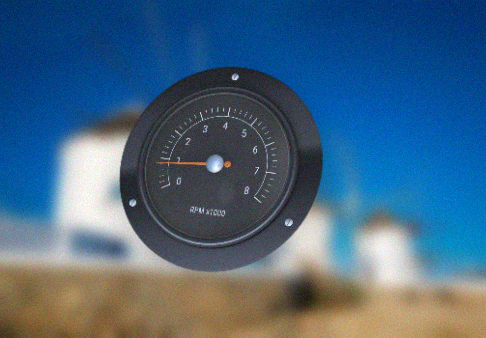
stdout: 800 rpm
